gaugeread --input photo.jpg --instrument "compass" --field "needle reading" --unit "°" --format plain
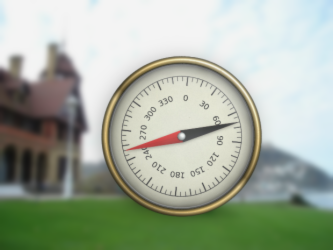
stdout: 250 °
